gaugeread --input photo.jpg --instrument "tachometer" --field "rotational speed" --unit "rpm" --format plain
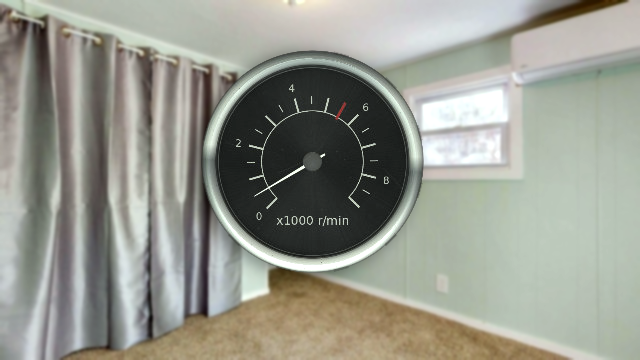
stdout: 500 rpm
